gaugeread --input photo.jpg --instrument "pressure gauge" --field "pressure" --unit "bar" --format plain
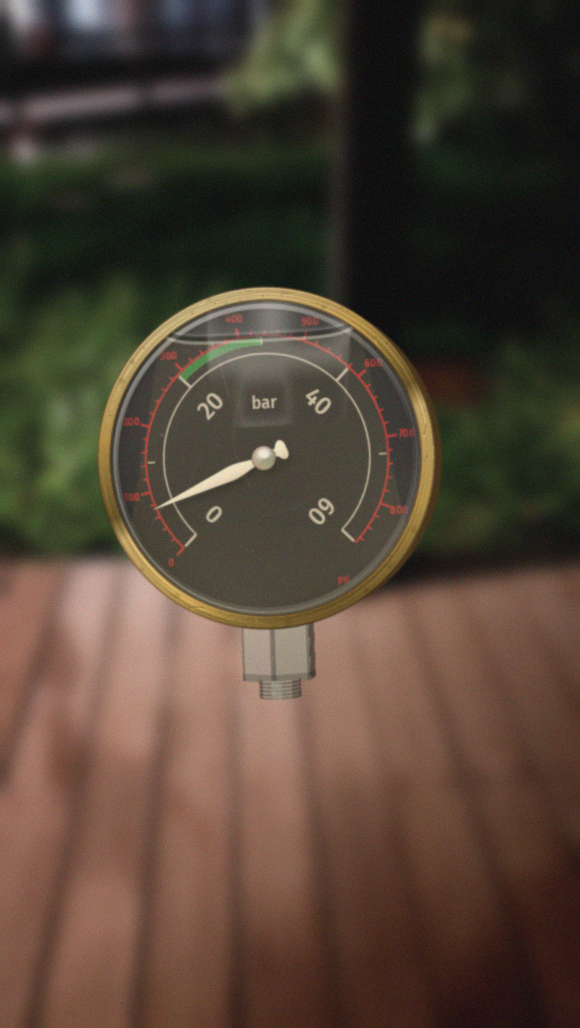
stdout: 5 bar
